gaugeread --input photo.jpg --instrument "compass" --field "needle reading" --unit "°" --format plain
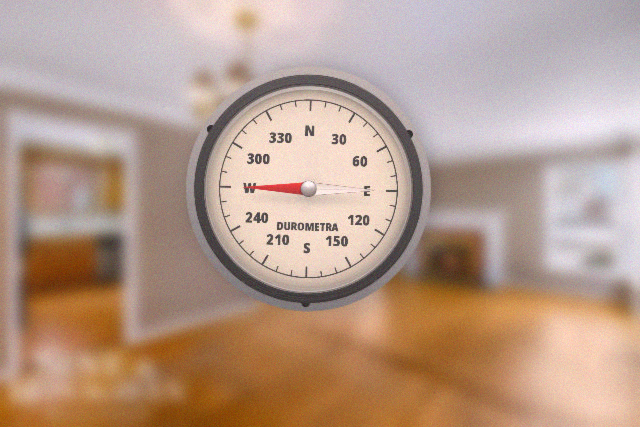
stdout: 270 °
